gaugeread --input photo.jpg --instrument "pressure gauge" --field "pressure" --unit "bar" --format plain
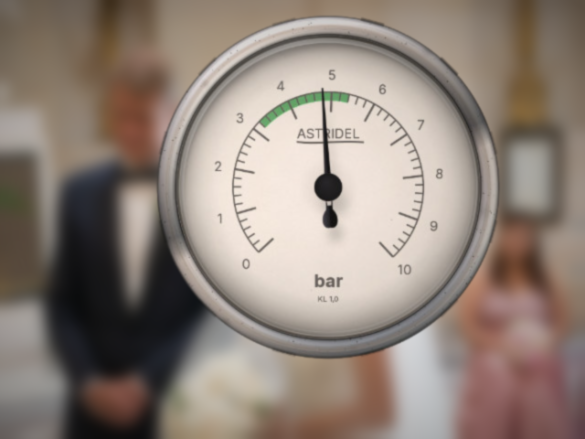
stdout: 4.8 bar
